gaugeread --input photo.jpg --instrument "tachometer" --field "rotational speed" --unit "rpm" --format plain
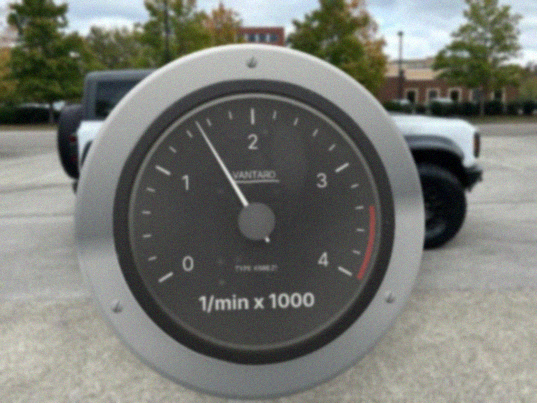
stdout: 1500 rpm
